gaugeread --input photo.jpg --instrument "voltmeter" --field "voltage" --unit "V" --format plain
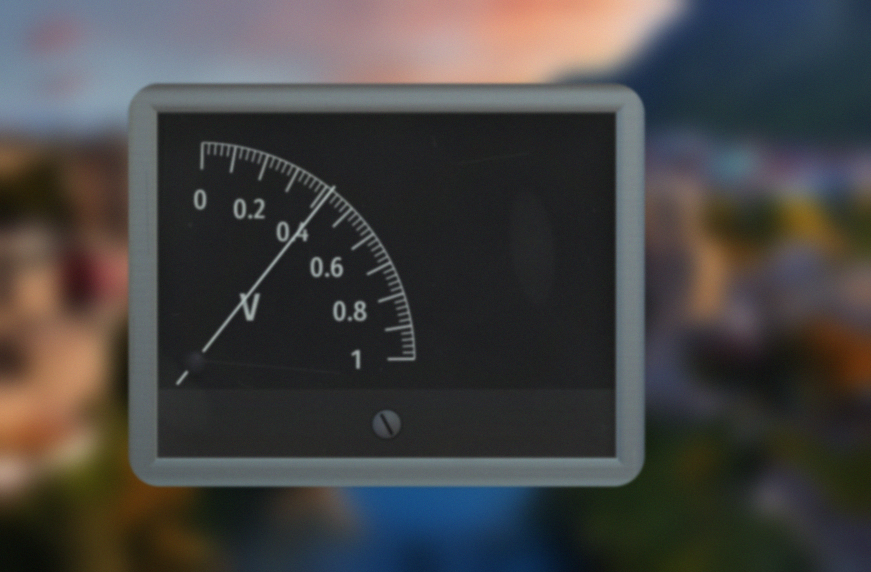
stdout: 0.42 V
